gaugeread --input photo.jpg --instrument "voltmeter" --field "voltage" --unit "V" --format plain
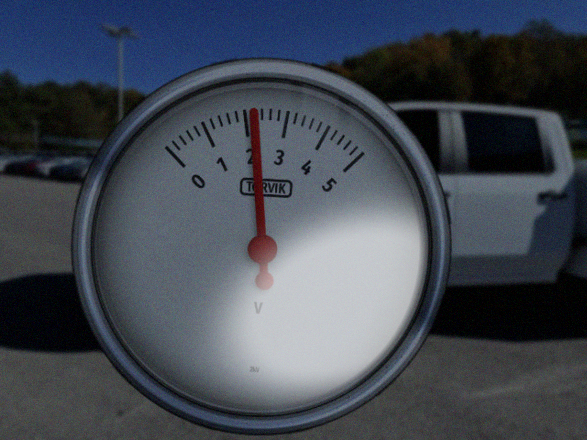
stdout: 2.2 V
